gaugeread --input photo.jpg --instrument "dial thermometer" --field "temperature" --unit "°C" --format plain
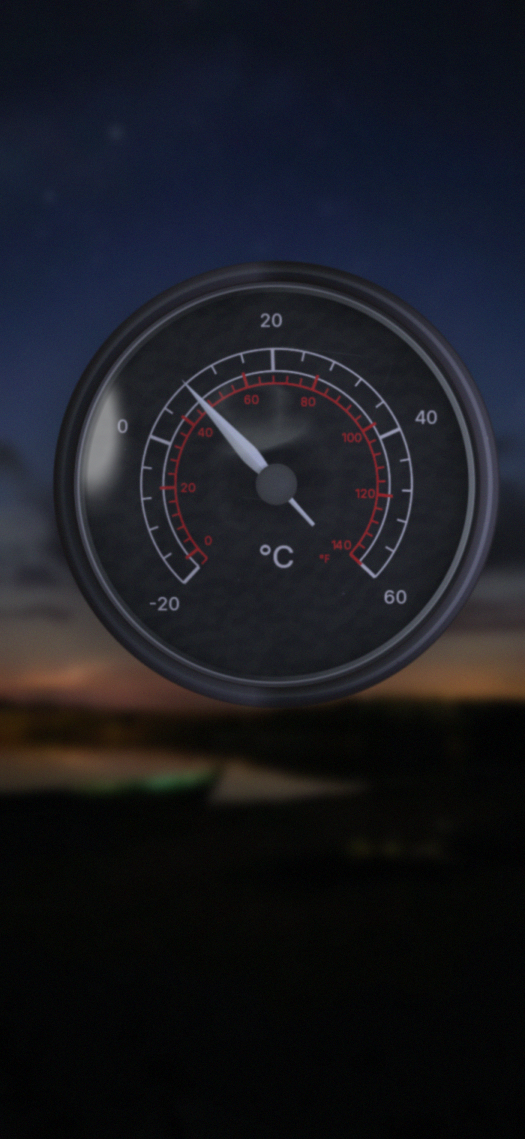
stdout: 8 °C
